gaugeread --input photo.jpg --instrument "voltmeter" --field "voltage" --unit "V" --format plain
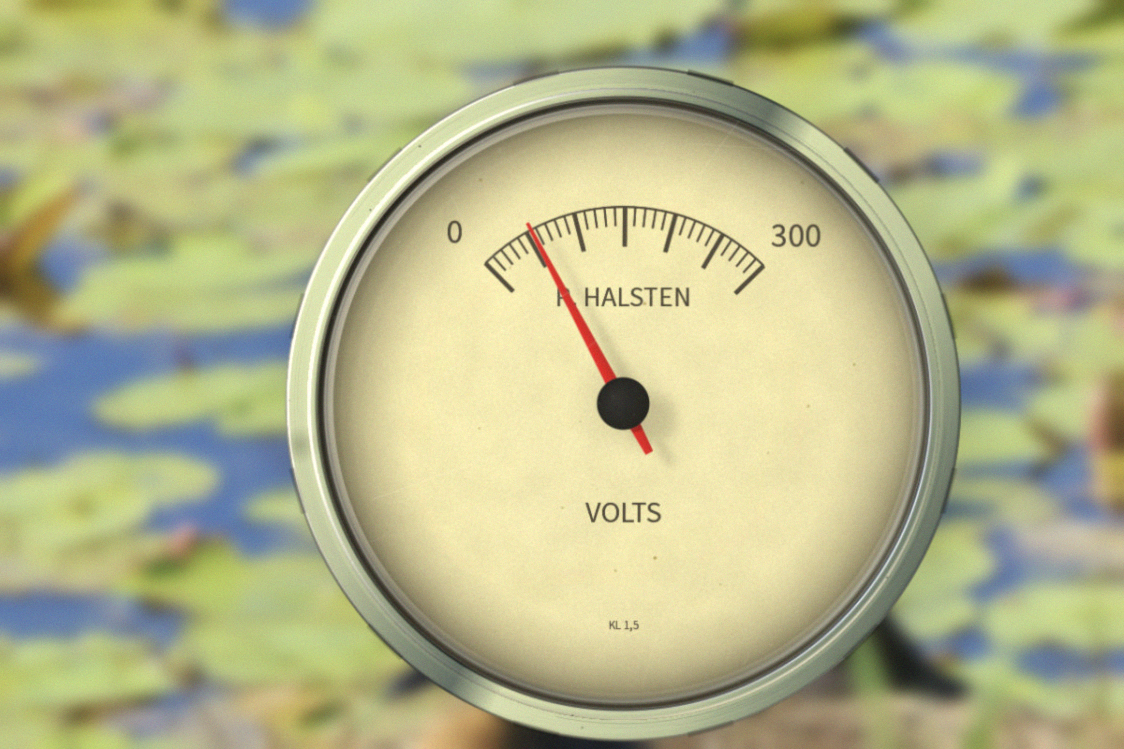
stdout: 55 V
